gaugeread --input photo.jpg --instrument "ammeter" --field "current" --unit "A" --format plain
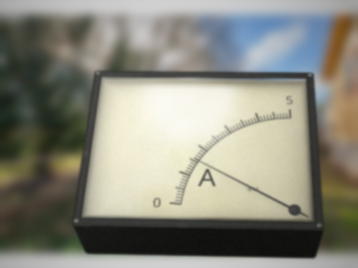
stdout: 1.5 A
